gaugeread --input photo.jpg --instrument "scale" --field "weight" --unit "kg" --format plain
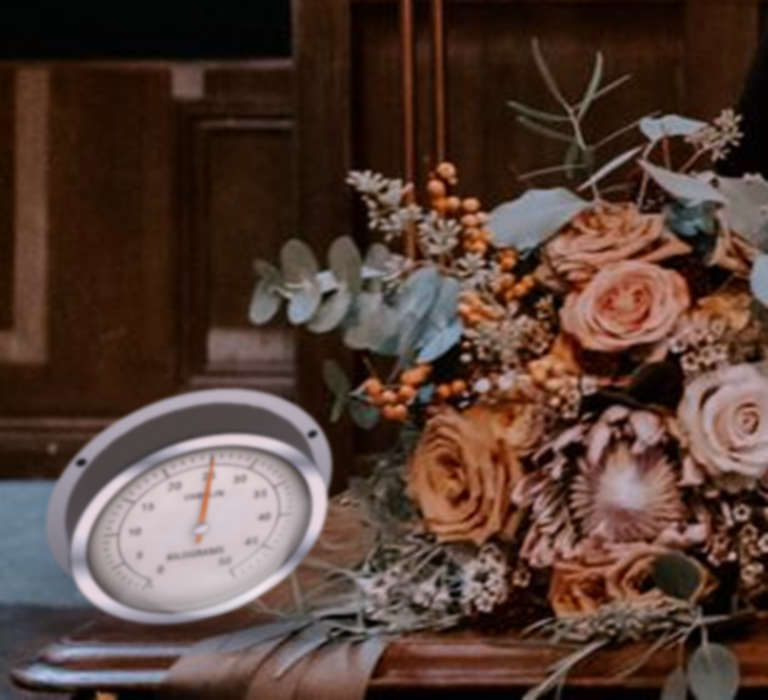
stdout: 25 kg
